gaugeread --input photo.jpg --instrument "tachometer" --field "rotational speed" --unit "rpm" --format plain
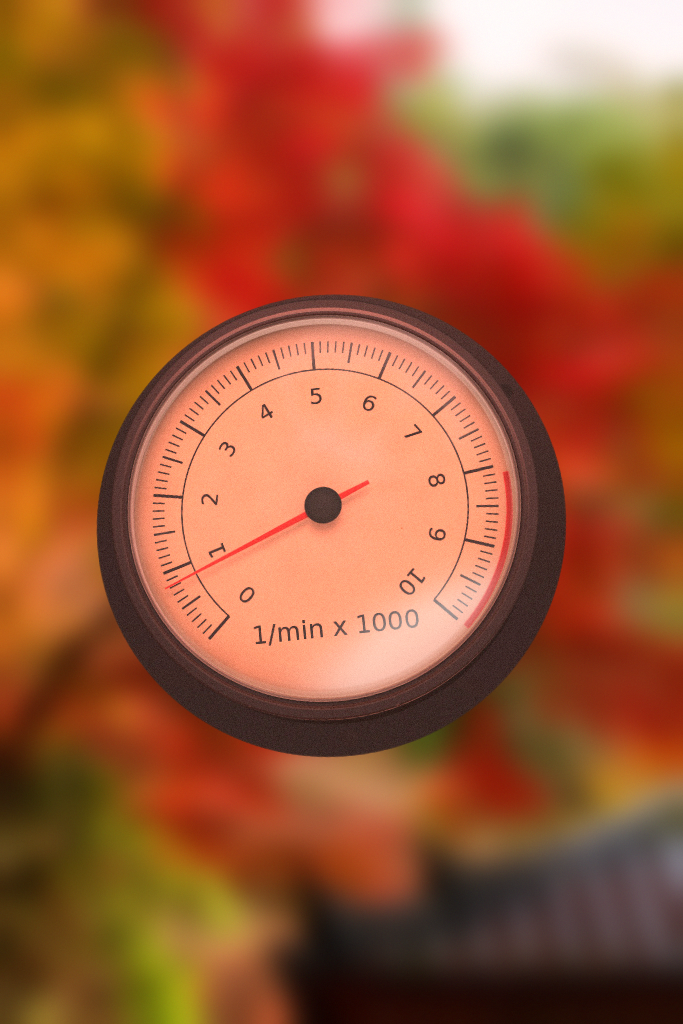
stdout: 800 rpm
